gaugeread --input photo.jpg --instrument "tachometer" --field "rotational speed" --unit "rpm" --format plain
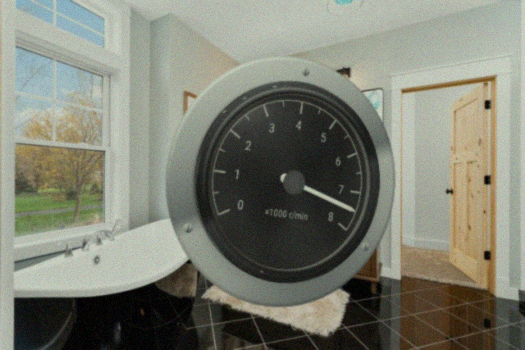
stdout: 7500 rpm
